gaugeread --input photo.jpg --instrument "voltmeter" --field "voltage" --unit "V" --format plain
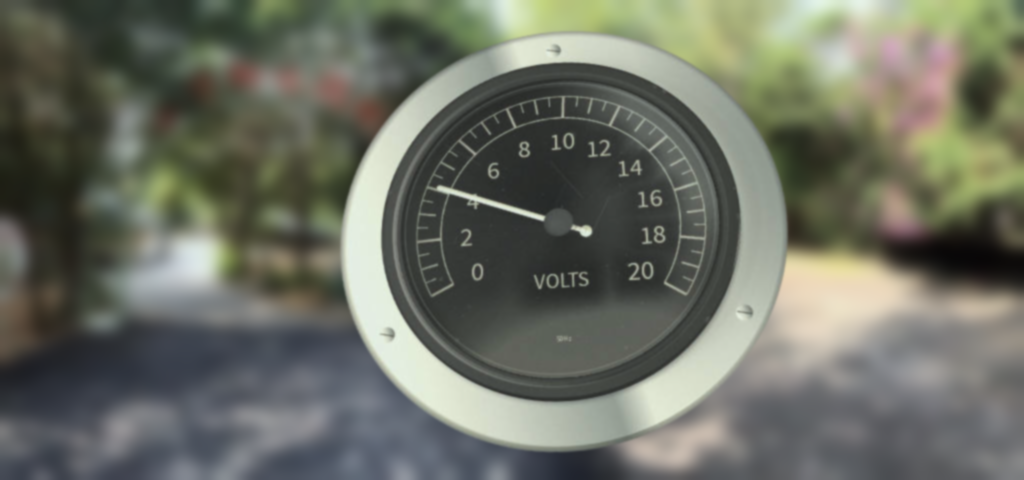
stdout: 4 V
